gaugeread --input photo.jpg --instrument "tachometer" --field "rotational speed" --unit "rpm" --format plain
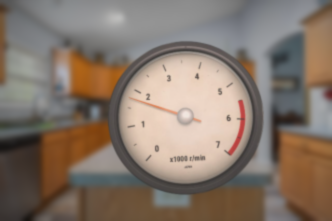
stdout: 1750 rpm
